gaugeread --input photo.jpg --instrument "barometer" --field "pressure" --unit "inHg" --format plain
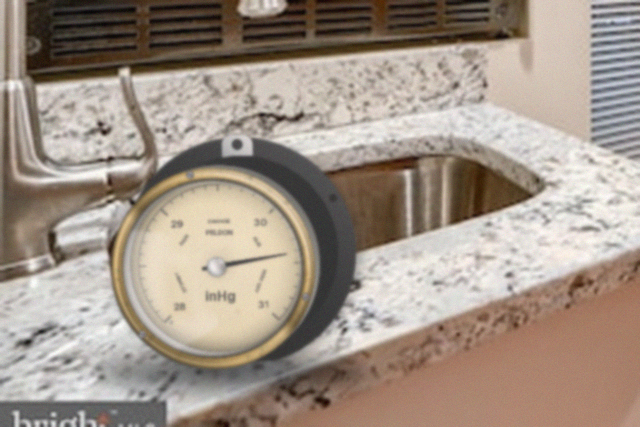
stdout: 30.4 inHg
